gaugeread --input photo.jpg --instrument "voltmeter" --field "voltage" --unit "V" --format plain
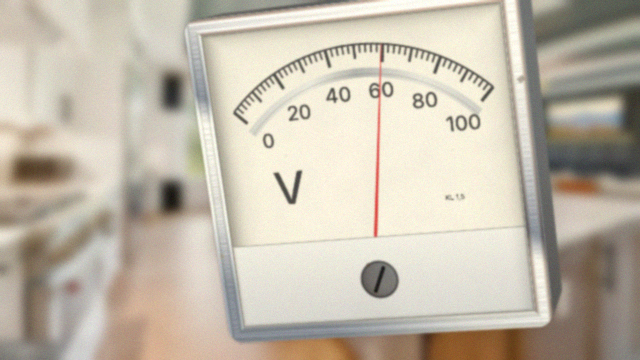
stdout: 60 V
